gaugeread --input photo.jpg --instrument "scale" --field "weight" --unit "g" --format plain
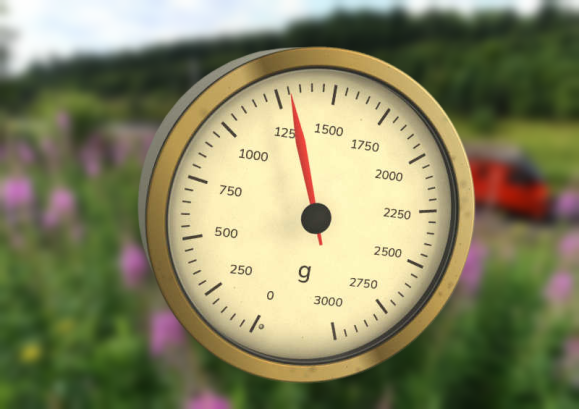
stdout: 1300 g
